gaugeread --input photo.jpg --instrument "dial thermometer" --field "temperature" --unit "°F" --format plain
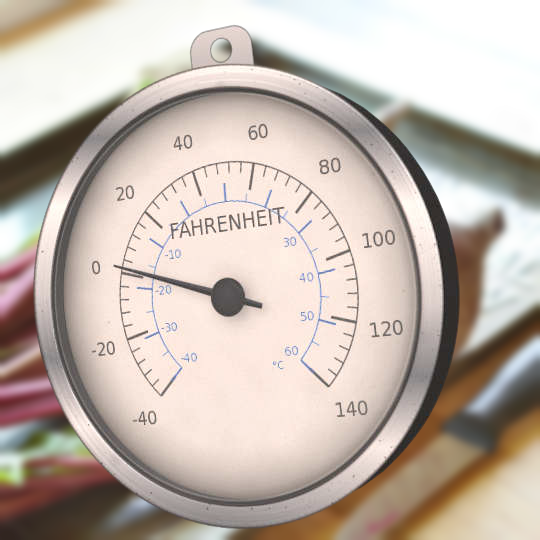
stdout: 2 °F
